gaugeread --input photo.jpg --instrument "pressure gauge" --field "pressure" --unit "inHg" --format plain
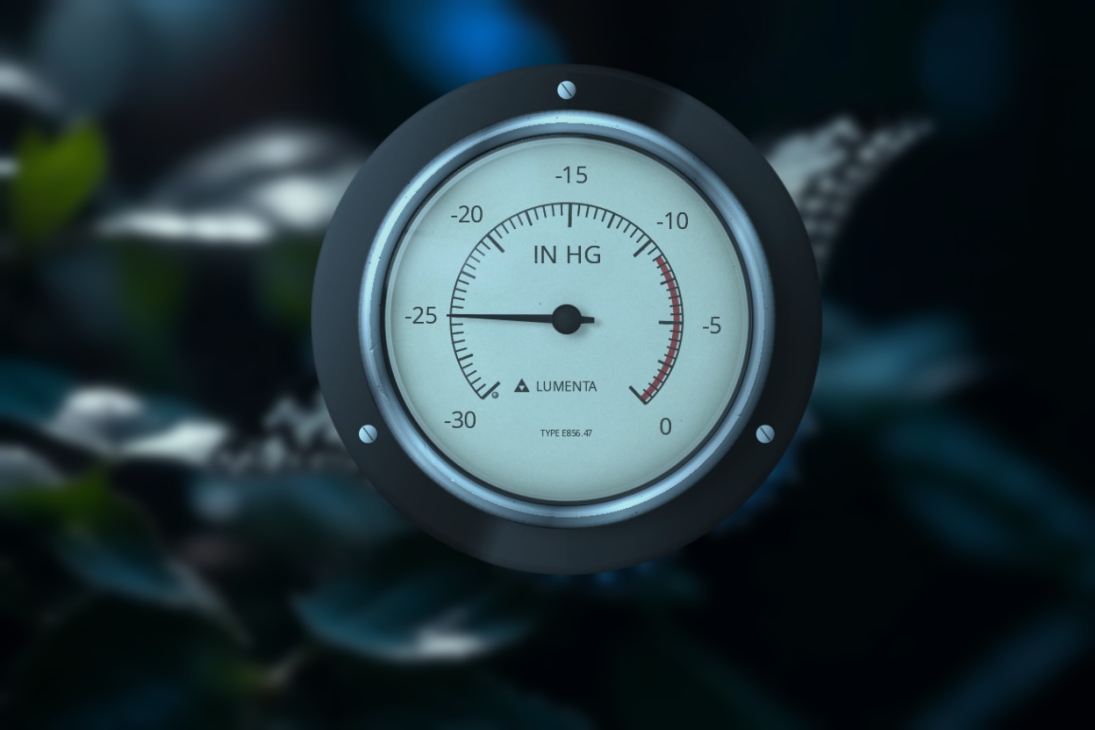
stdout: -25 inHg
